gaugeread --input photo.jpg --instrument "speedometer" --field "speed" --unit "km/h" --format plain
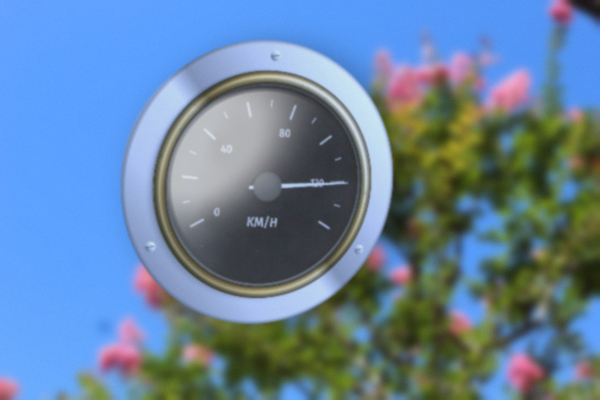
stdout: 120 km/h
